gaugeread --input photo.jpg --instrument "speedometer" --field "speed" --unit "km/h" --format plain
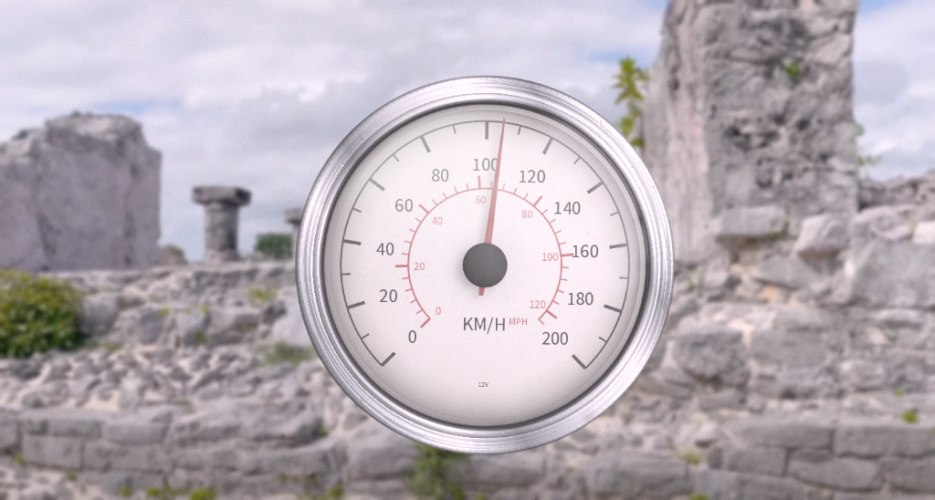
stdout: 105 km/h
